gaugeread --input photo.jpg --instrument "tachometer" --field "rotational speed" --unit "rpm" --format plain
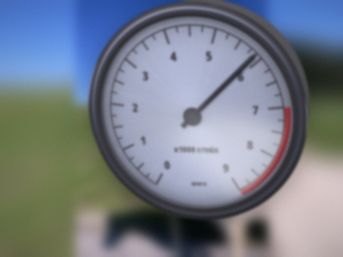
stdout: 5875 rpm
